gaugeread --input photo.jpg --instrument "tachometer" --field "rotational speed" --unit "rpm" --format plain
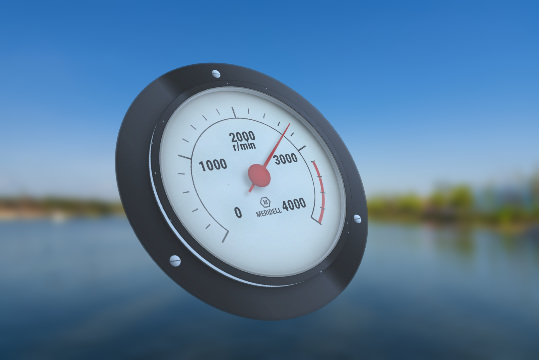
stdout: 2700 rpm
